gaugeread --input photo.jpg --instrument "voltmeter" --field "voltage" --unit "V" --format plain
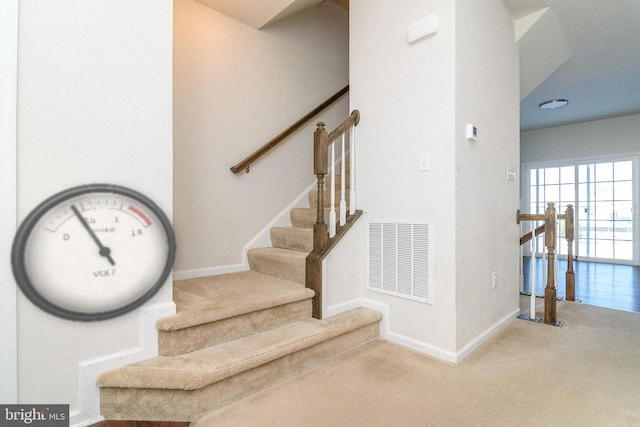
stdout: 0.4 V
